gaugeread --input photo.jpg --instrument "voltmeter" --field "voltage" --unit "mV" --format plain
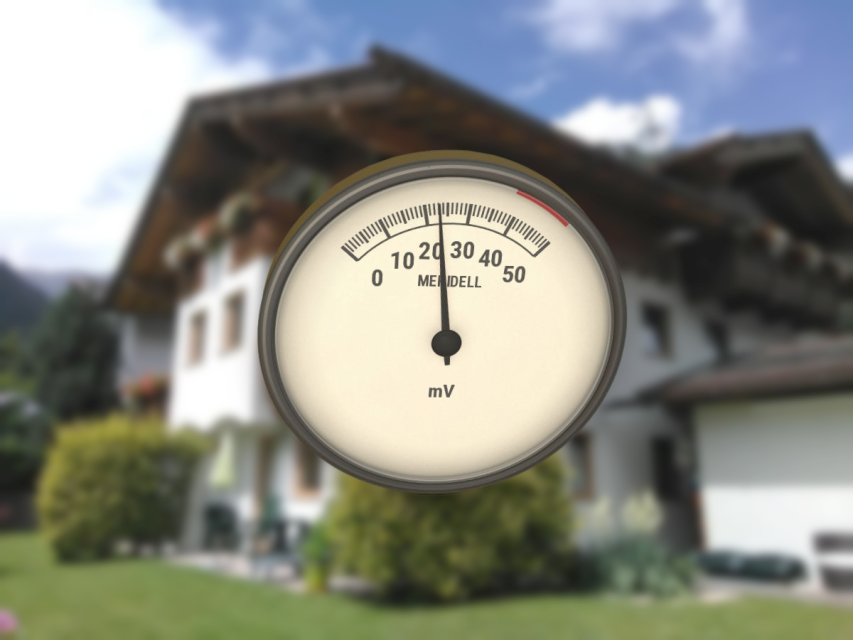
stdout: 23 mV
